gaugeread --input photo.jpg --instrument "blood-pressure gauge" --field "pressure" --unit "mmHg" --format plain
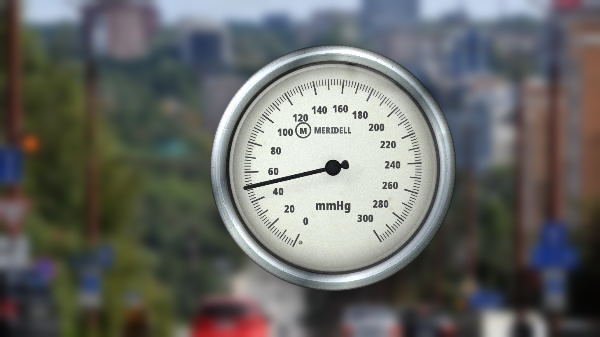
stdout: 50 mmHg
